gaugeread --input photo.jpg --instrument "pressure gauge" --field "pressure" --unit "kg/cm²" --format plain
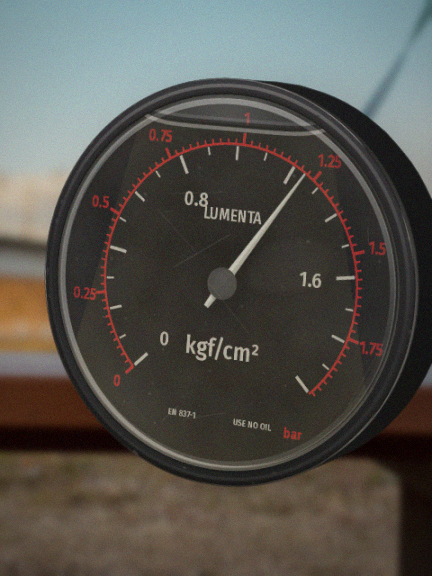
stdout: 1.25 kg/cm²
